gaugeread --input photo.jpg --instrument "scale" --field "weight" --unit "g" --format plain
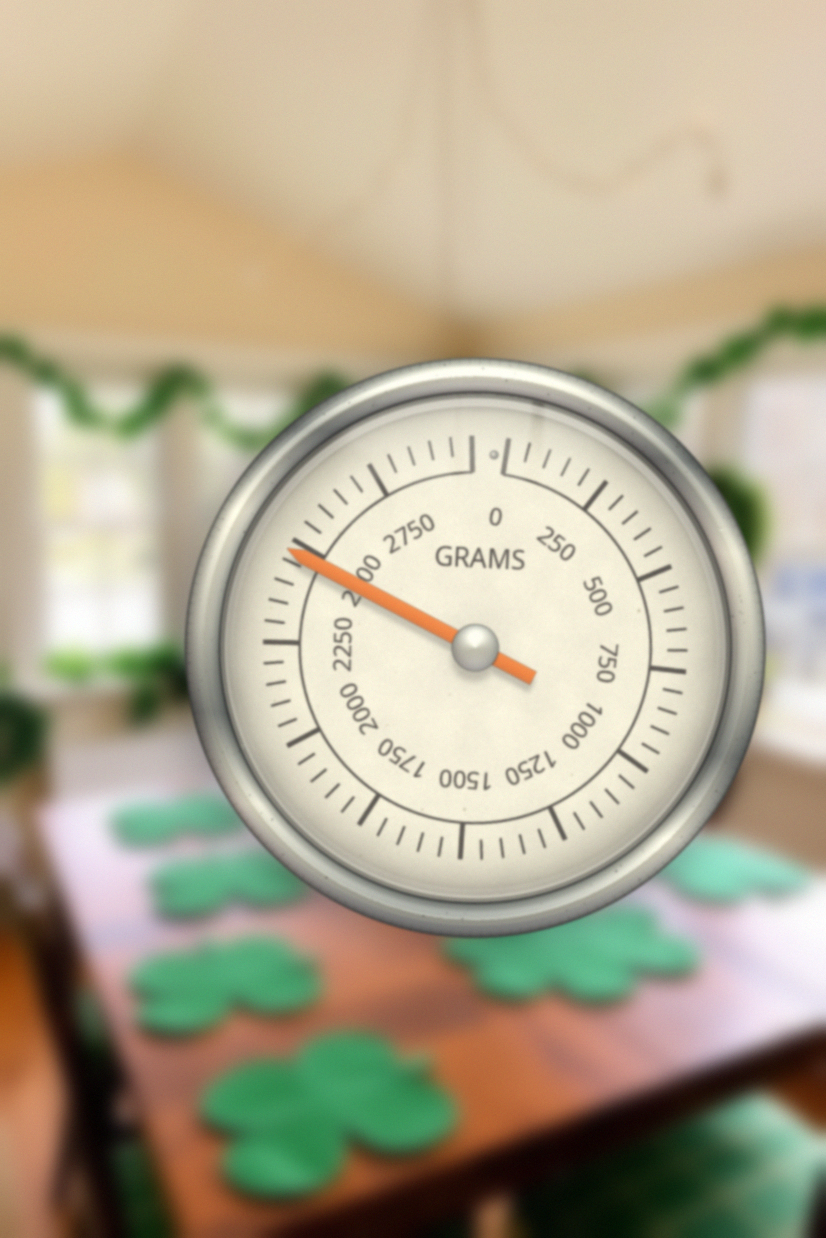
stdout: 2475 g
